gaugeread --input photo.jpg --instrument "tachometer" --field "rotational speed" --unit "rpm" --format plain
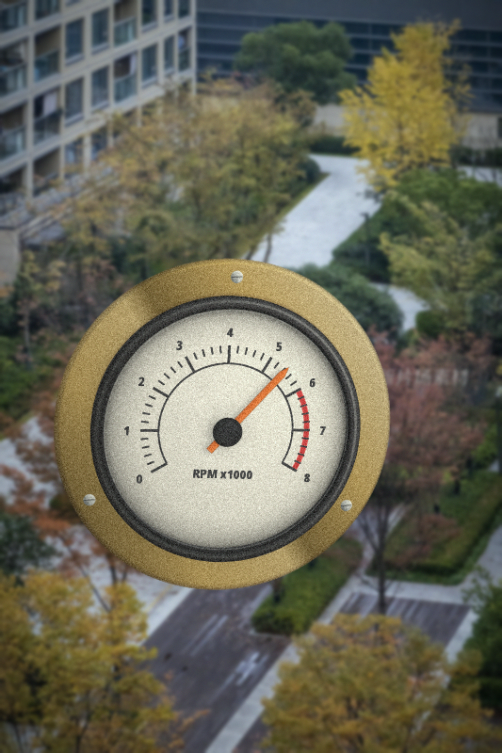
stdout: 5400 rpm
